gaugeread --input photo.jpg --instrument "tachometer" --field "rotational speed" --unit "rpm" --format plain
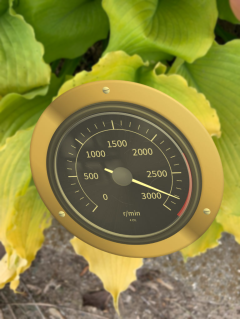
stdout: 2800 rpm
